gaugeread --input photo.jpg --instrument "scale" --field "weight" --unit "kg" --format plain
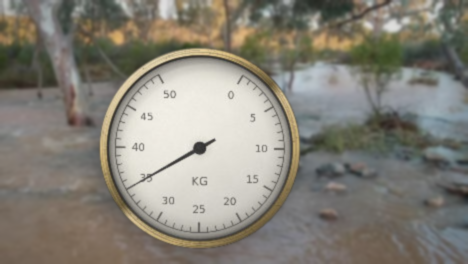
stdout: 35 kg
